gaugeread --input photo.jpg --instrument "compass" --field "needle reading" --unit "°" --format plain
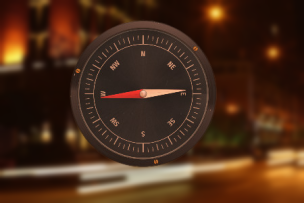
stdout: 265 °
